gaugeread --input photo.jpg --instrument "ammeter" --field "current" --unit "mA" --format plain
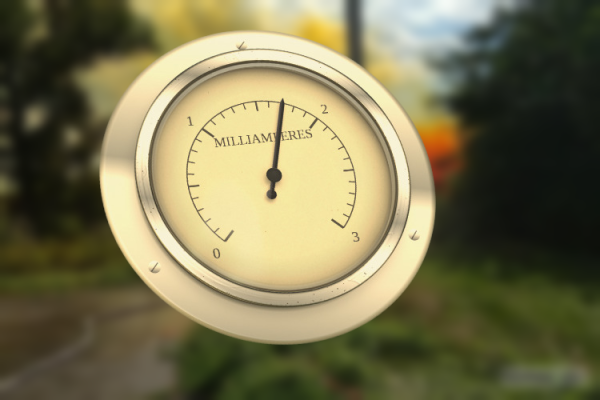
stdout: 1.7 mA
